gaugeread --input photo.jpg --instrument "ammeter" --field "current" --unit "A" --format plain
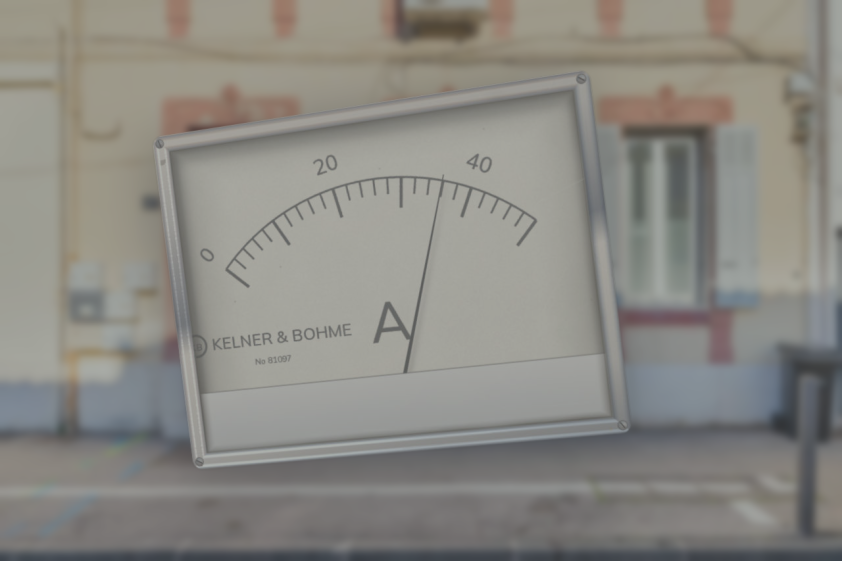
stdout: 36 A
